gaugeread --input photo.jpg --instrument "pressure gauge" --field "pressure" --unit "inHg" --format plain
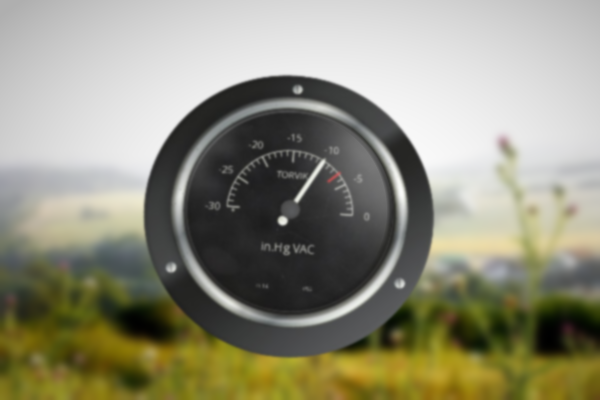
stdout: -10 inHg
